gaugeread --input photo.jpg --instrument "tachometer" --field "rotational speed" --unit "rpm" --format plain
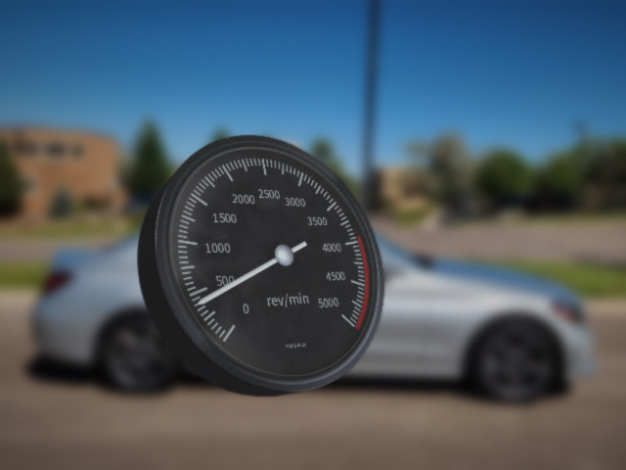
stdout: 400 rpm
